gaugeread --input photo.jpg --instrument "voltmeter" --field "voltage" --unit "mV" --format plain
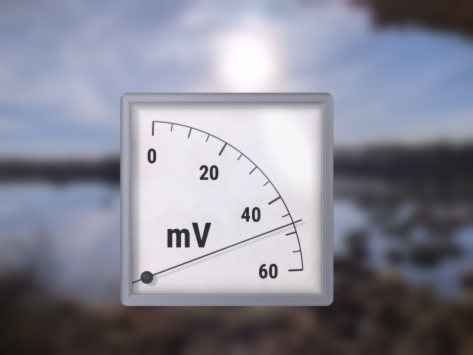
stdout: 47.5 mV
